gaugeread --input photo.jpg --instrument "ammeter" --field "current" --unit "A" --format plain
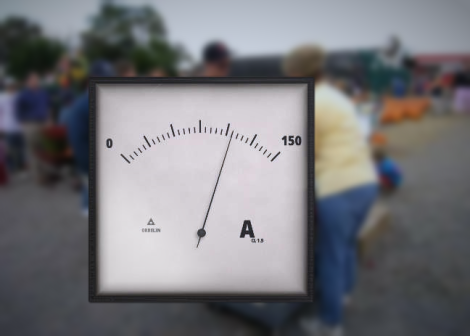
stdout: 105 A
